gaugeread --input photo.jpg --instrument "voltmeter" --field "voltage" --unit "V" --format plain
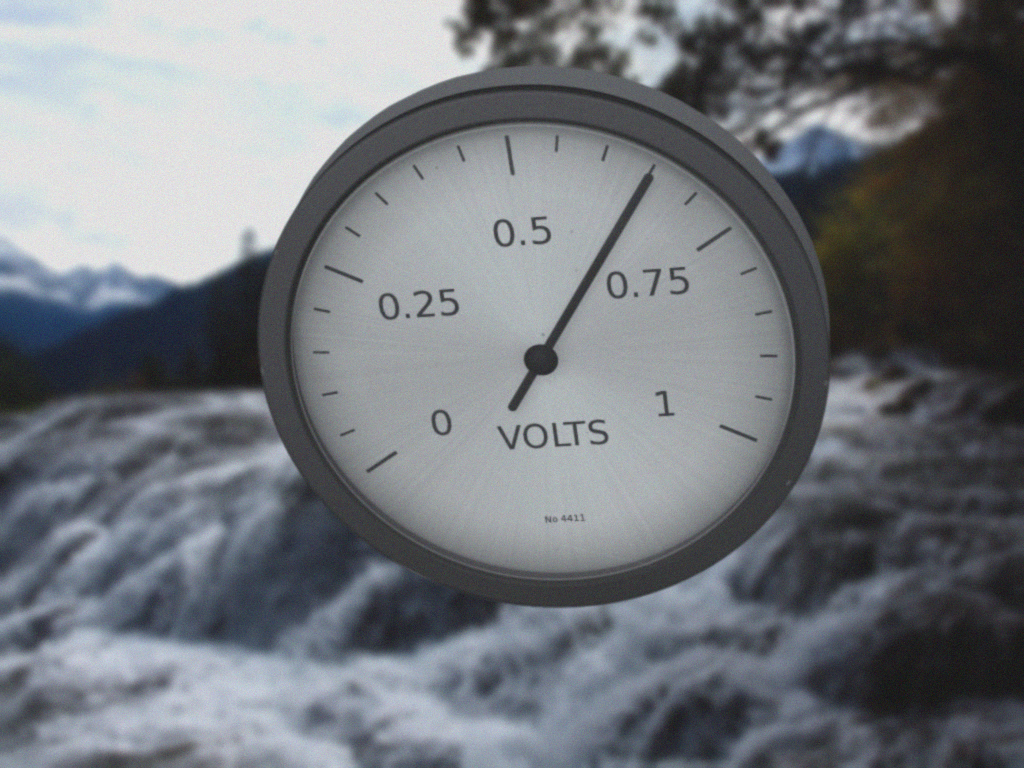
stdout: 0.65 V
